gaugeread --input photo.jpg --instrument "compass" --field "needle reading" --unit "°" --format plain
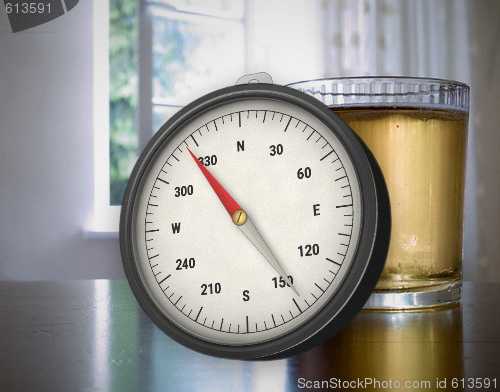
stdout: 325 °
